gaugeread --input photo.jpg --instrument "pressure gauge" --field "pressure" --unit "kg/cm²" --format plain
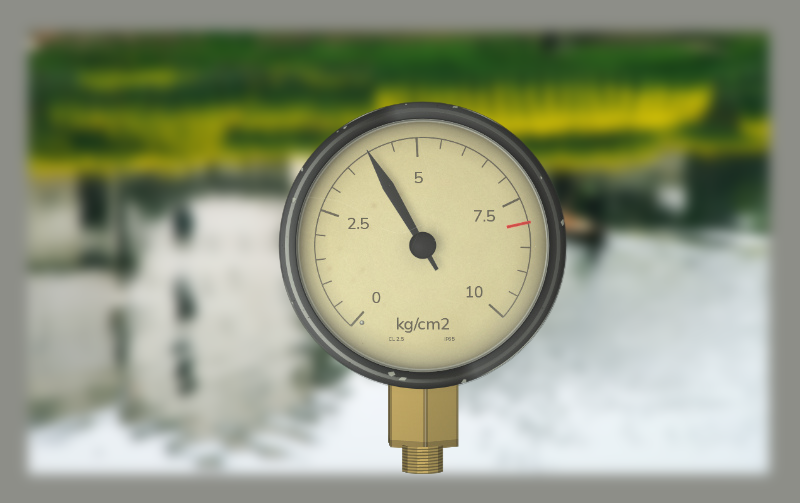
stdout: 4 kg/cm²
